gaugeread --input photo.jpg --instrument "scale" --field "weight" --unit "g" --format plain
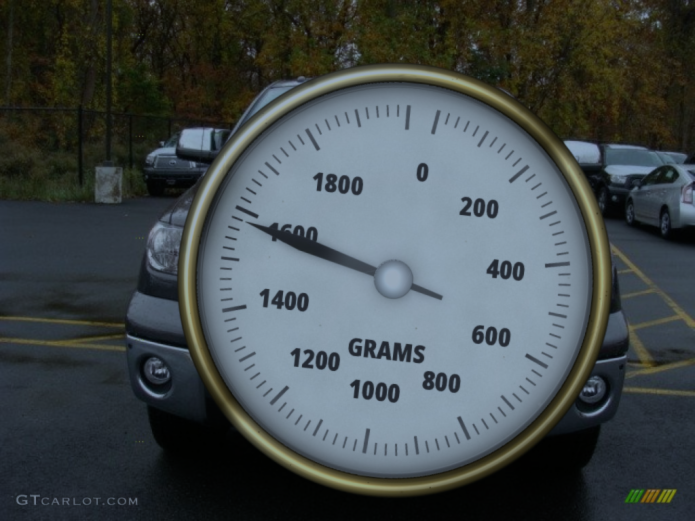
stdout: 1580 g
